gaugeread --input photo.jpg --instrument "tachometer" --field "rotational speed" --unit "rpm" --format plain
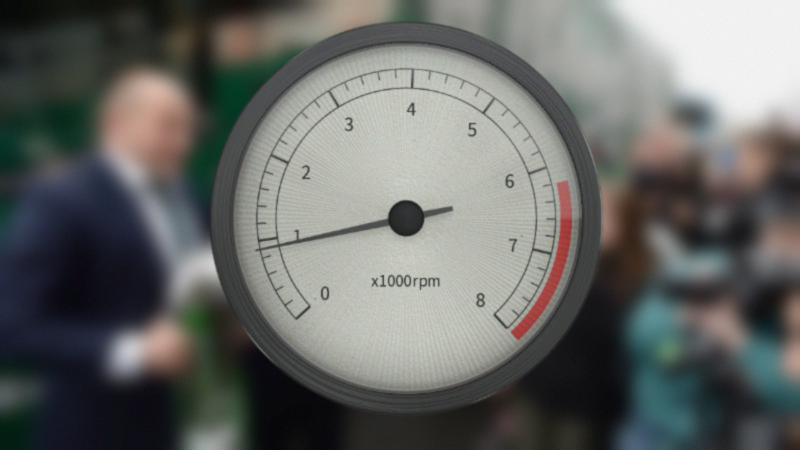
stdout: 900 rpm
